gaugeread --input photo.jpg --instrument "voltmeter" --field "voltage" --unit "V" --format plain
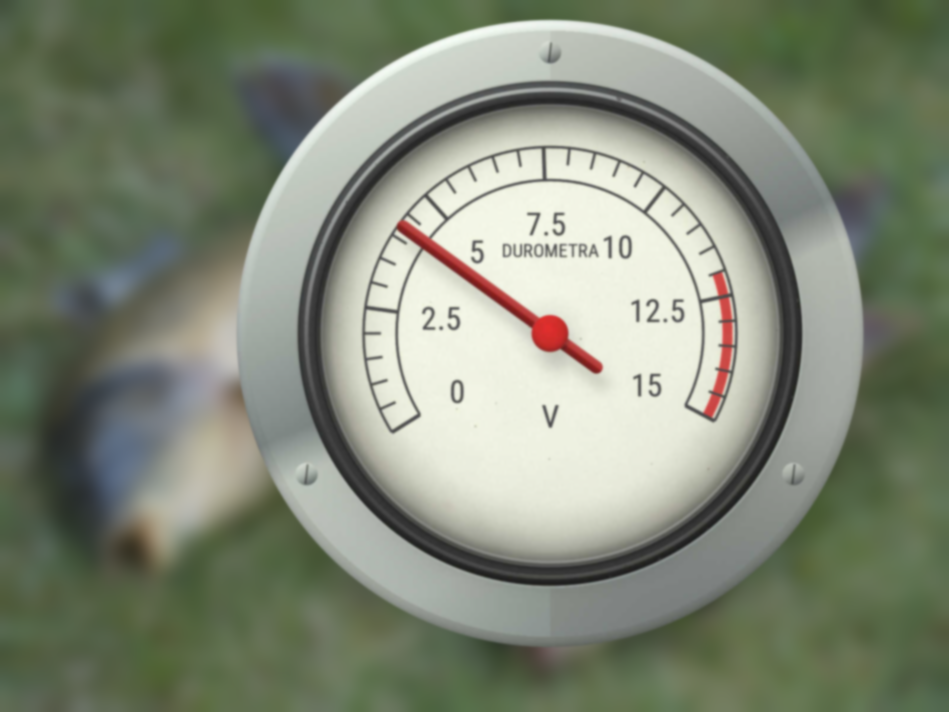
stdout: 4.25 V
